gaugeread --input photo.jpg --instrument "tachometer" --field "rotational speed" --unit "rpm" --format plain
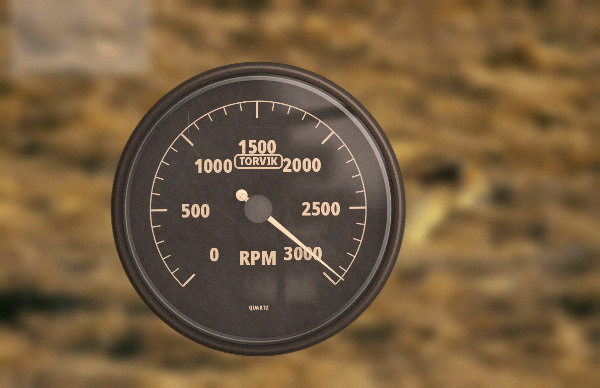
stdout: 2950 rpm
